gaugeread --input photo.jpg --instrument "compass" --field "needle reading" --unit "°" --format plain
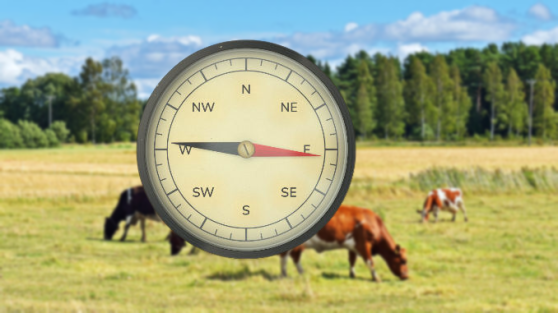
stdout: 95 °
